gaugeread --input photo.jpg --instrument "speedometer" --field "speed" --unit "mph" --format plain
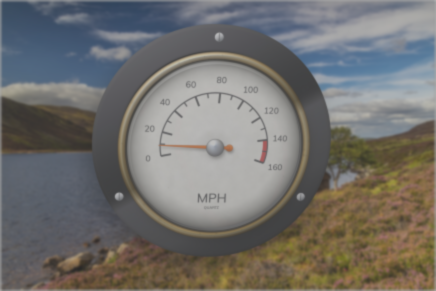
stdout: 10 mph
